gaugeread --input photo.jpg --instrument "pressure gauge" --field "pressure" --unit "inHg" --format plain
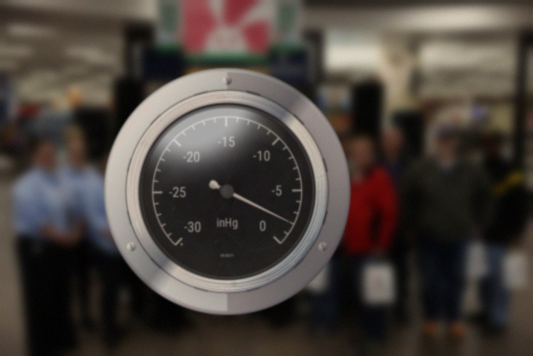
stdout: -2 inHg
